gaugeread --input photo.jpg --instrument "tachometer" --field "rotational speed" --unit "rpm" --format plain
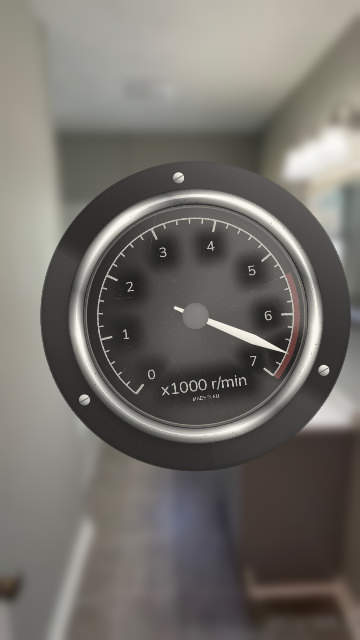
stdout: 6600 rpm
